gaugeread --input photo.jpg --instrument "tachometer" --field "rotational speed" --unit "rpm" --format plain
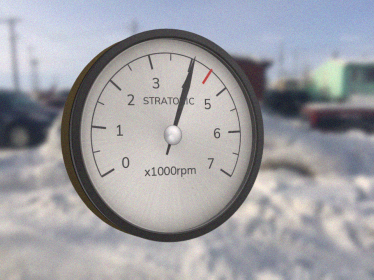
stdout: 4000 rpm
